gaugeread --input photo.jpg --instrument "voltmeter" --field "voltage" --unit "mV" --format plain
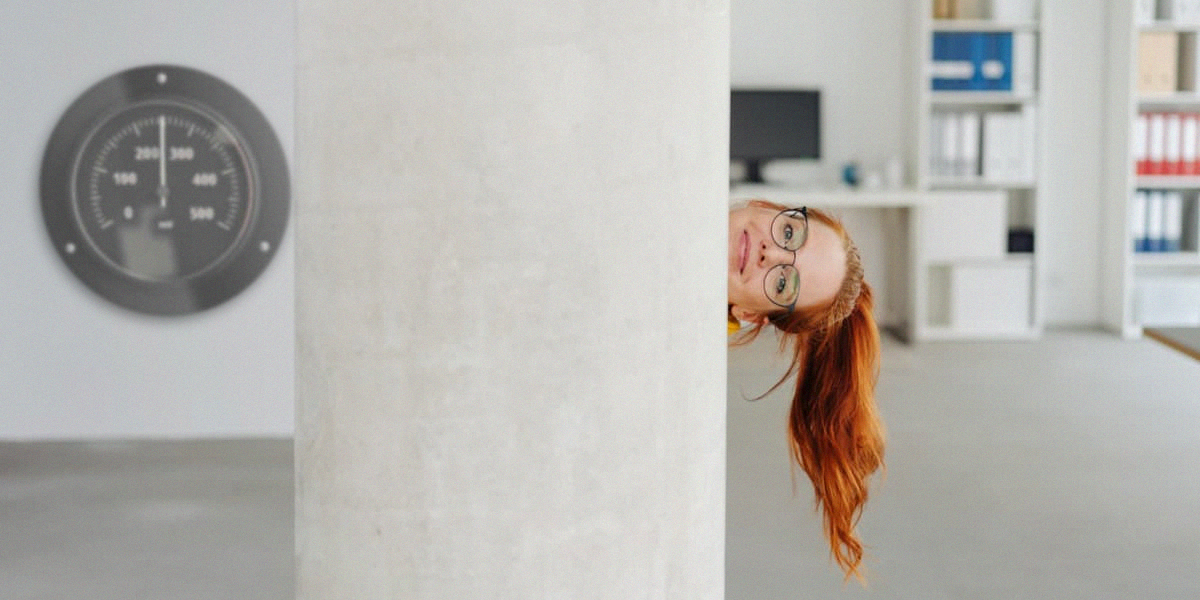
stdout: 250 mV
